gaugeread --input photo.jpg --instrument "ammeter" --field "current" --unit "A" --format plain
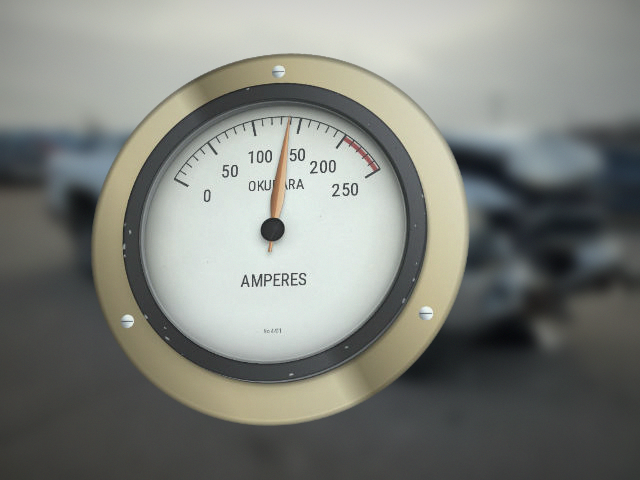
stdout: 140 A
